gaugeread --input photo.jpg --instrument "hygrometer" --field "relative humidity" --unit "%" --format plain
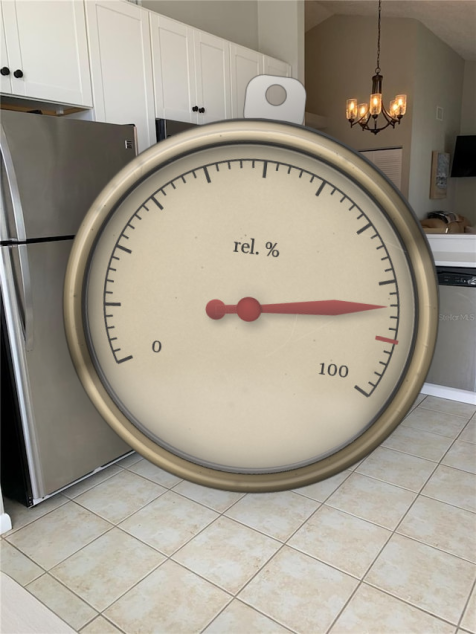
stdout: 84 %
